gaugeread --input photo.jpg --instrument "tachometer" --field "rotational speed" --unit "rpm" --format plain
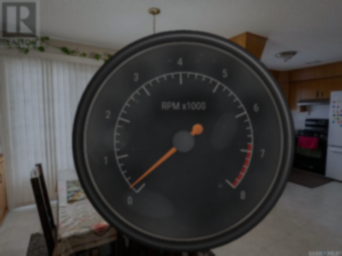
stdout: 200 rpm
